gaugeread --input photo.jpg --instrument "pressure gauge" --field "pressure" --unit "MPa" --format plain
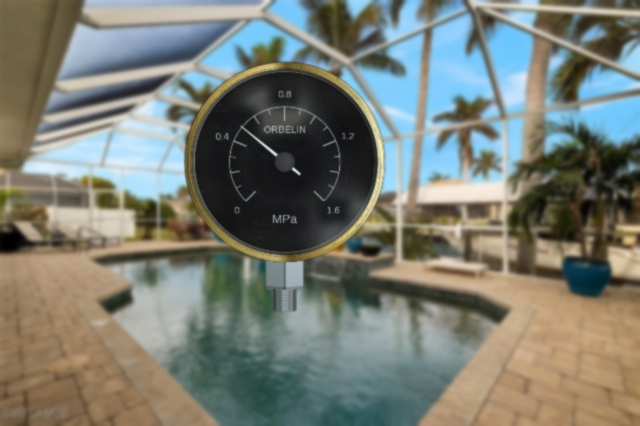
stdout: 0.5 MPa
